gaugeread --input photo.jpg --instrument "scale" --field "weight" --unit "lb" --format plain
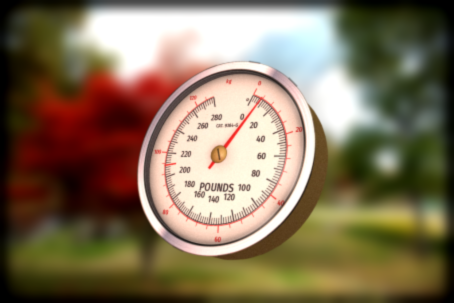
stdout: 10 lb
